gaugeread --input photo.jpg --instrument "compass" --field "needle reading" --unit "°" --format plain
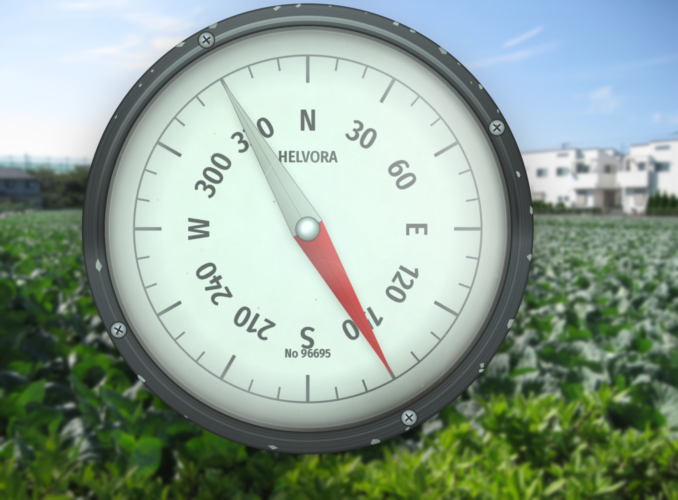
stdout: 150 °
